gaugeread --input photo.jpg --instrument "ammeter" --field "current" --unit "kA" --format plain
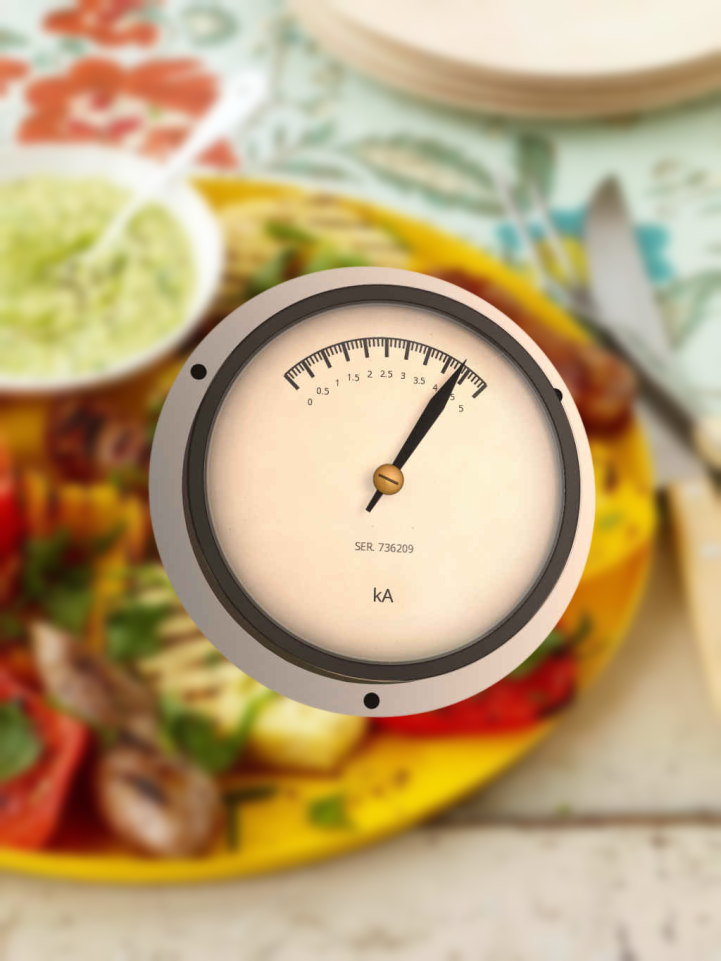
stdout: 4.3 kA
